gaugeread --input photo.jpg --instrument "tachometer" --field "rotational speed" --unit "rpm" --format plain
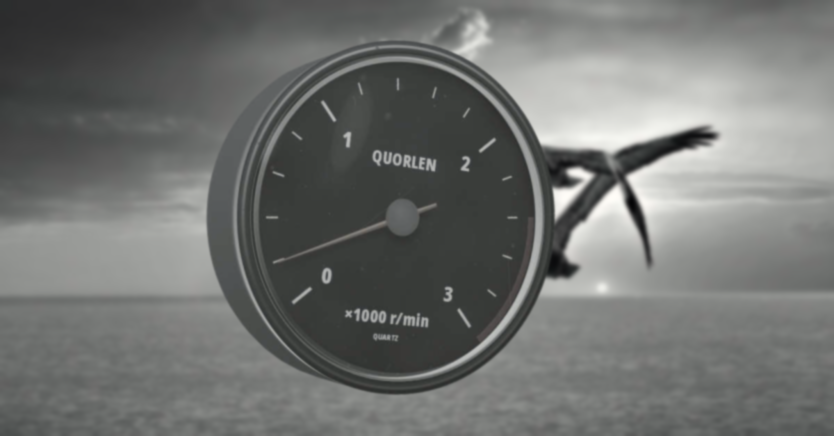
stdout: 200 rpm
